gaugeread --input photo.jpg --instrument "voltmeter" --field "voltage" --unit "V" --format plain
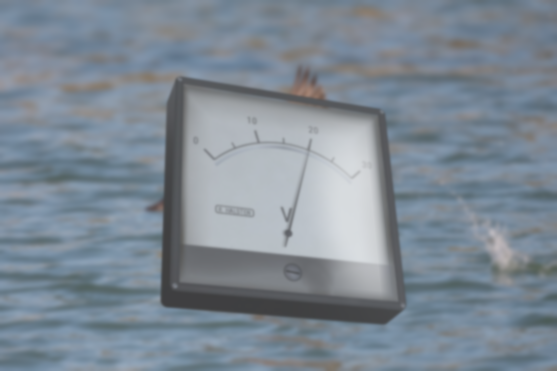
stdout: 20 V
